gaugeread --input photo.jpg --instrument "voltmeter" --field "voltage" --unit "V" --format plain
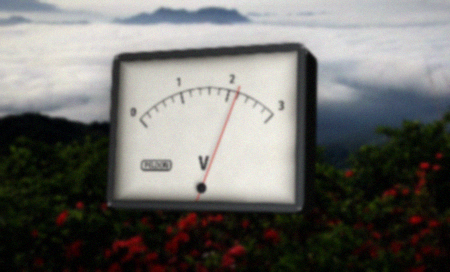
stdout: 2.2 V
